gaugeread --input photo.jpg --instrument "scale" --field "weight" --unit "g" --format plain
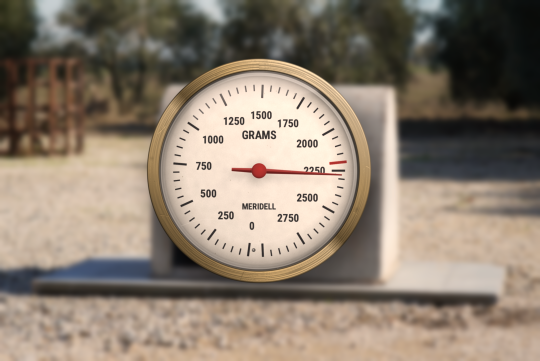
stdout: 2275 g
